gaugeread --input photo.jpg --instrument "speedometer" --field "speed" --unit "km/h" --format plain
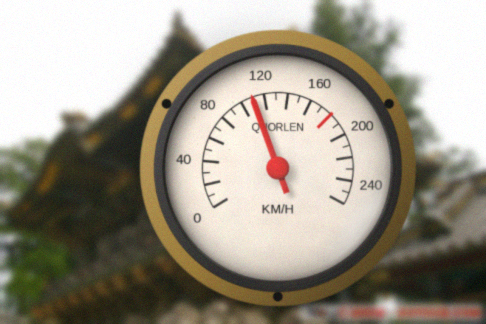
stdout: 110 km/h
